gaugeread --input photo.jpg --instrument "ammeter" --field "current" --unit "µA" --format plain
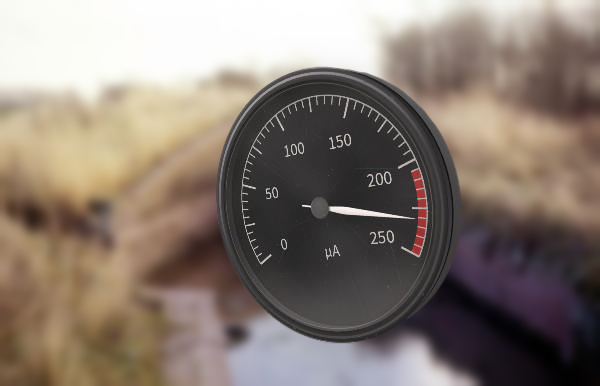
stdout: 230 µA
